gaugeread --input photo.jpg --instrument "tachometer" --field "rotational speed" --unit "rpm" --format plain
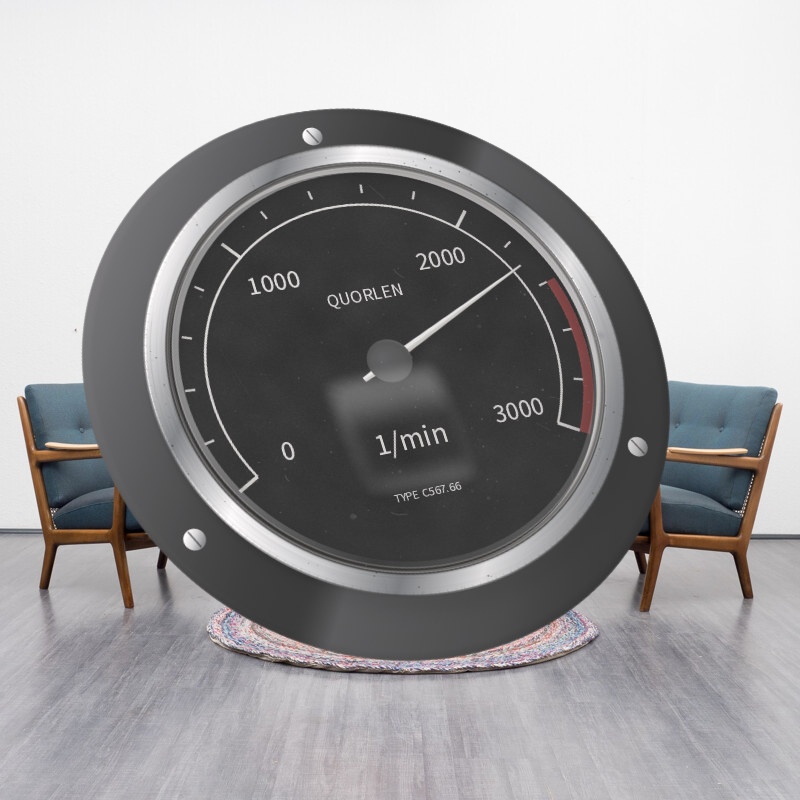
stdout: 2300 rpm
